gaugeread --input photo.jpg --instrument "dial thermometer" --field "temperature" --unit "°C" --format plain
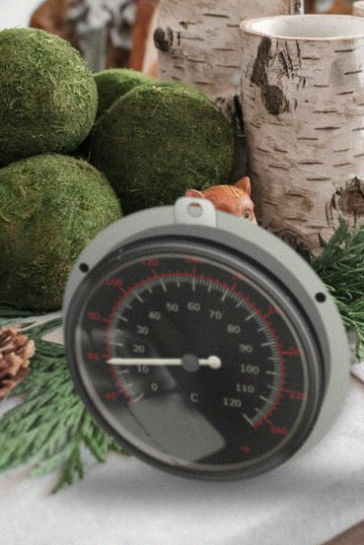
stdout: 15 °C
